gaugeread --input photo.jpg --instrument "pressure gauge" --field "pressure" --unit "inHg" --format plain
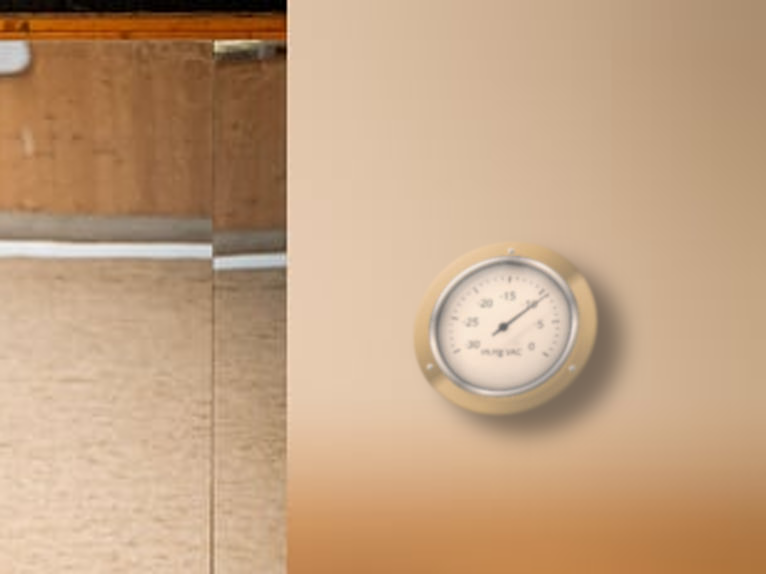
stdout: -9 inHg
